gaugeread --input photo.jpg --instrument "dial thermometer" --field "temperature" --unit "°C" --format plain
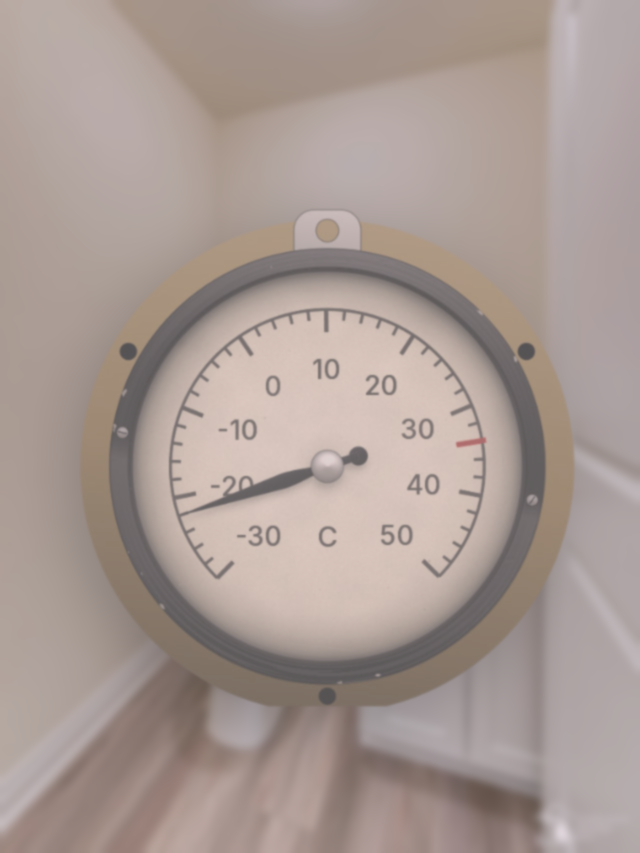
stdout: -22 °C
